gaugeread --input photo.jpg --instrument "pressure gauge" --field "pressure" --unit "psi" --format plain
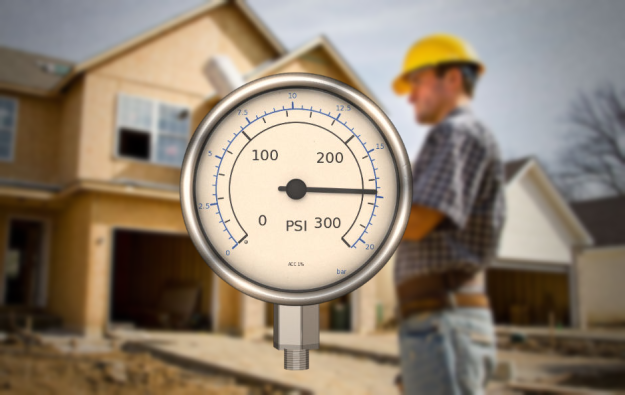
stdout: 250 psi
